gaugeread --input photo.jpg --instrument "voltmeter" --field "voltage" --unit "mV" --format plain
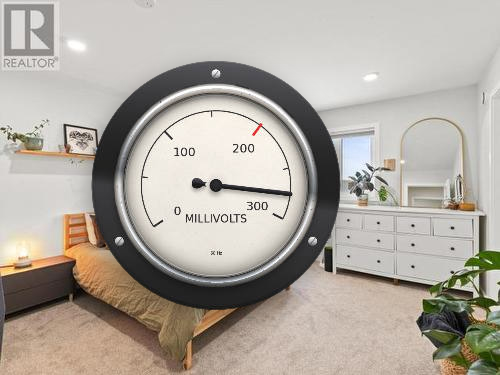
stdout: 275 mV
